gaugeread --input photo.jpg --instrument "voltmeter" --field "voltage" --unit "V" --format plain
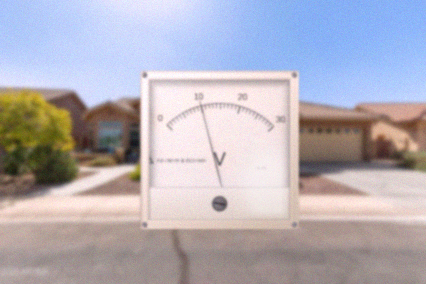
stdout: 10 V
